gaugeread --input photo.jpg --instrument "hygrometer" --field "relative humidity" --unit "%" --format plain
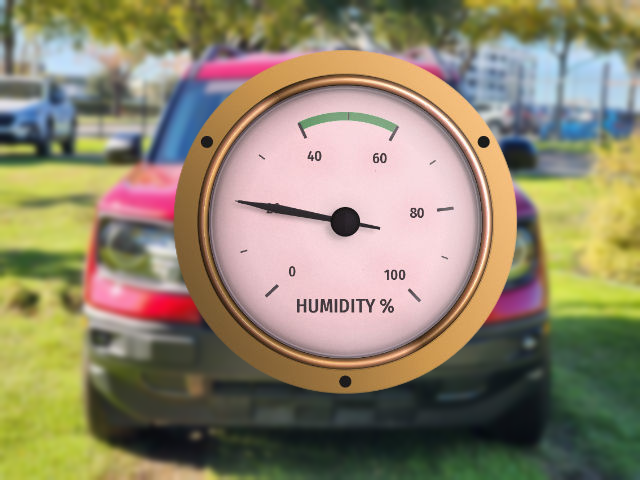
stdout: 20 %
